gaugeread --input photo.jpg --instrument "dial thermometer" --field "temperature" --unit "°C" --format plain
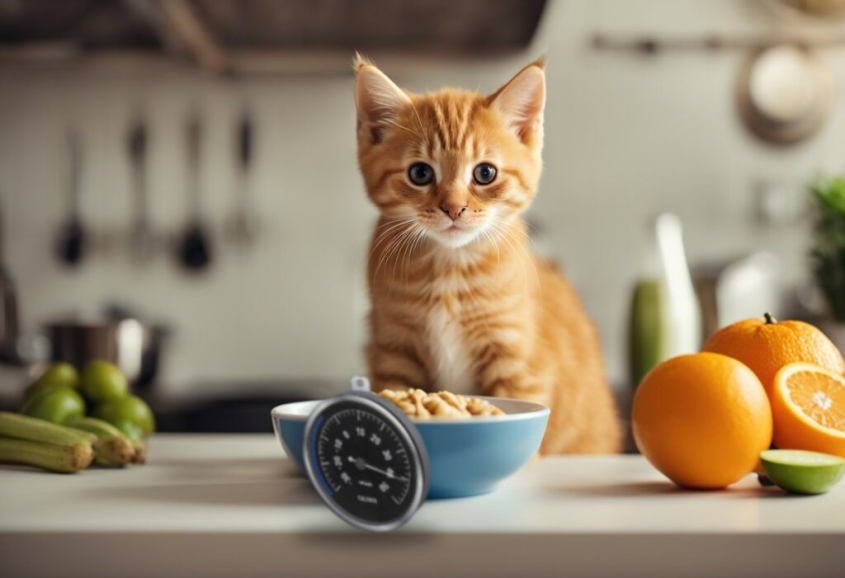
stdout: 40 °C
